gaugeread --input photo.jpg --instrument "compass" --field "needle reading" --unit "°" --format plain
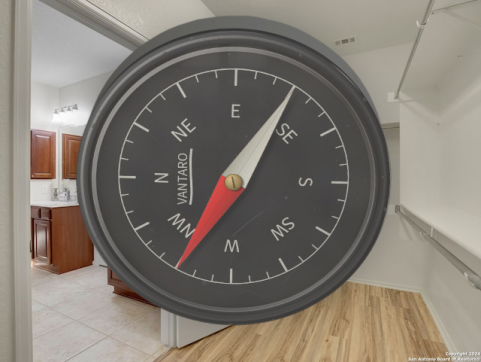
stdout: 300 °
